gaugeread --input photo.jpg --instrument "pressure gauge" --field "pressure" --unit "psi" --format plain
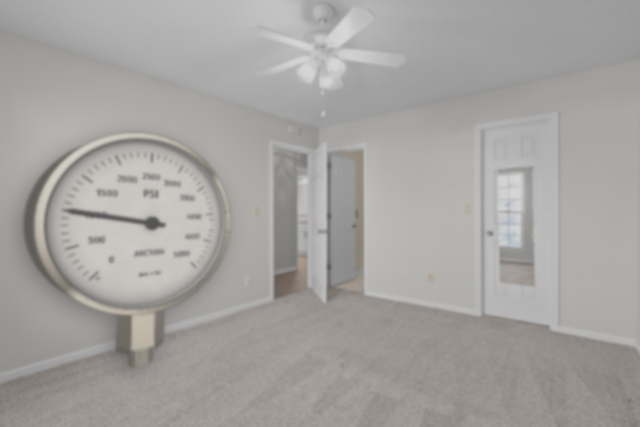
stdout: 1000 psi
